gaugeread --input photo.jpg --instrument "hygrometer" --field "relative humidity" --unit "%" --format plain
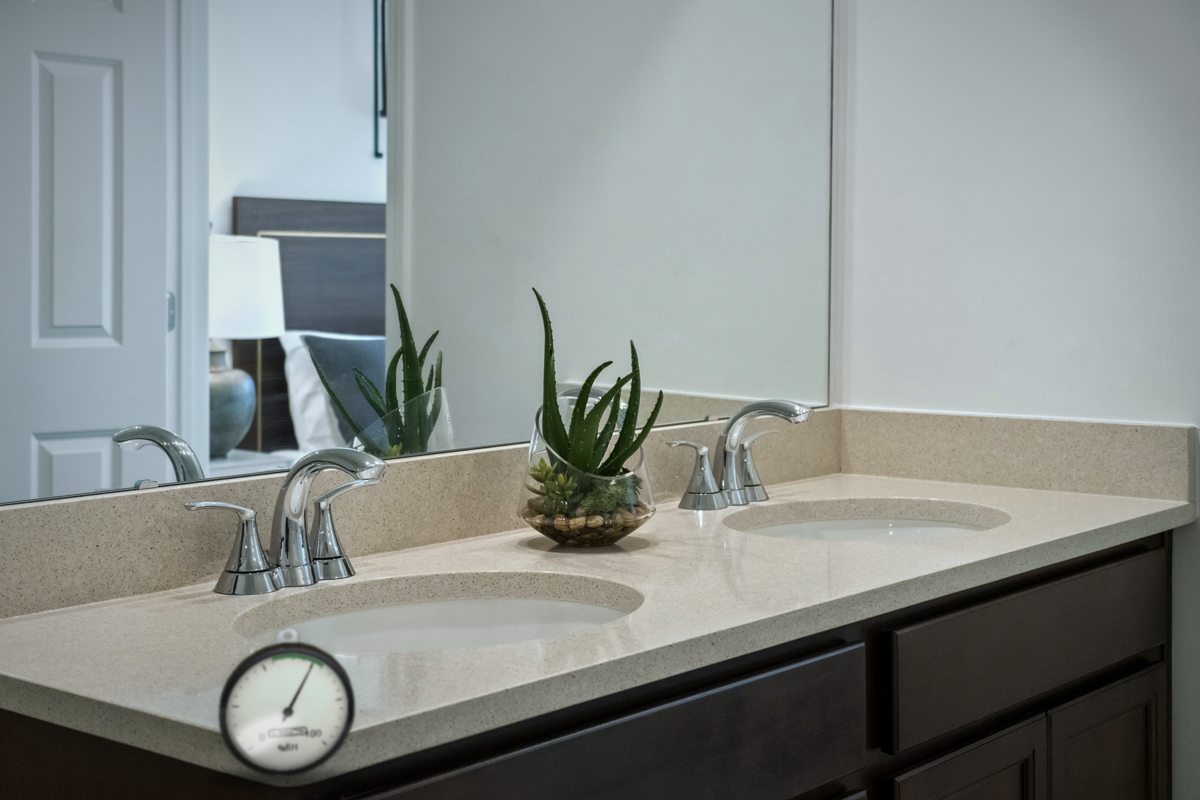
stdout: 60 %
